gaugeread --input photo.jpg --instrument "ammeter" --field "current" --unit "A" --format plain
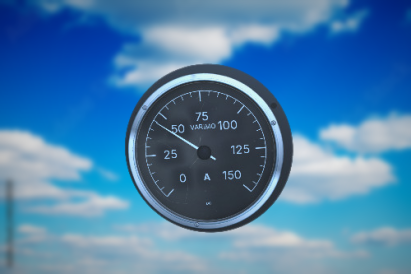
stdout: 45 A
